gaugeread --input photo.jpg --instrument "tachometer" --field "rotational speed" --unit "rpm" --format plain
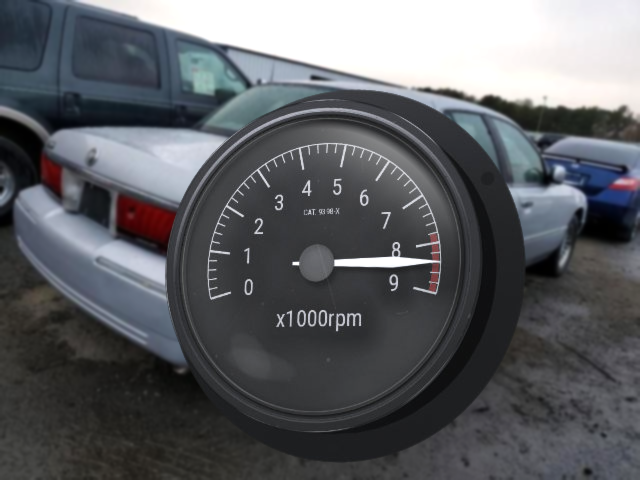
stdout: 8400 rpm
